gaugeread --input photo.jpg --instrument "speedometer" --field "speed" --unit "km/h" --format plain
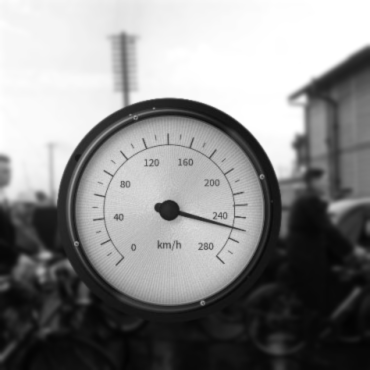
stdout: 250 km/h
